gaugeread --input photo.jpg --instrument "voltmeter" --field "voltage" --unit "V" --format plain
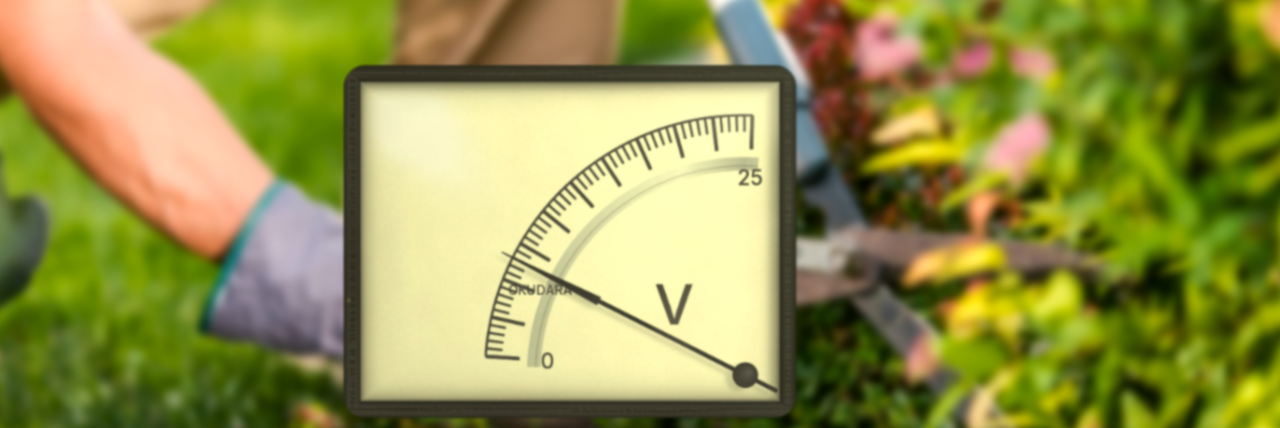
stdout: 6.5 V
